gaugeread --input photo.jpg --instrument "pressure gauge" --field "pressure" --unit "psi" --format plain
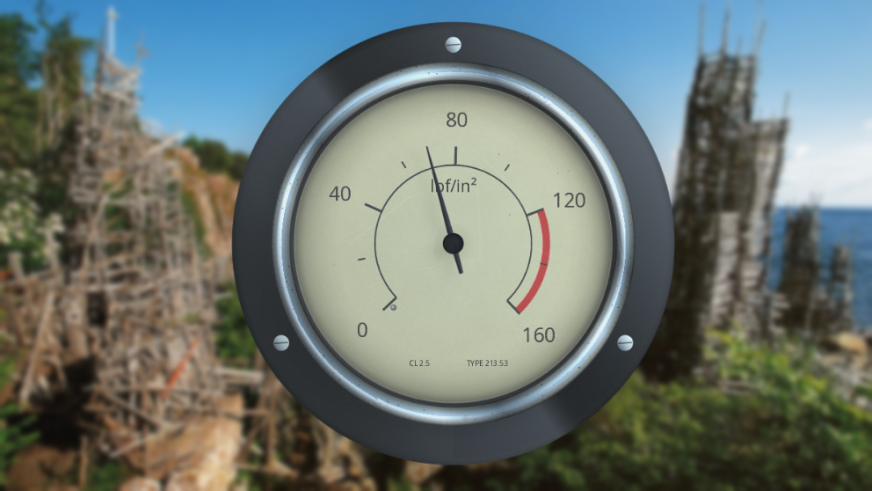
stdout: 70 psi
